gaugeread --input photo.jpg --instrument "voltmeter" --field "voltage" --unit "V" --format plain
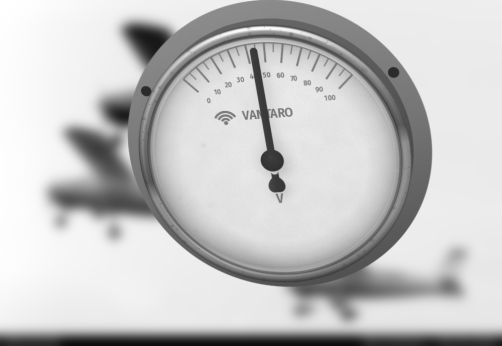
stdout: 45 V
